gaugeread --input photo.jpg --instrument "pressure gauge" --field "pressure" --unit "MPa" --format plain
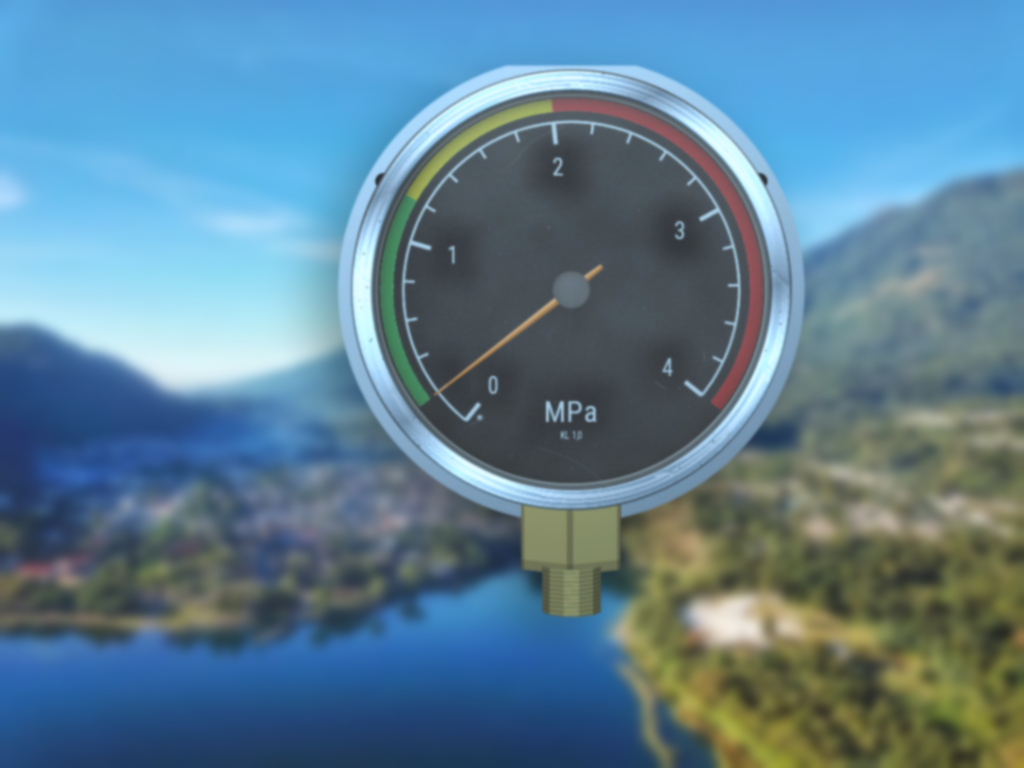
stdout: 0.2 MPa
